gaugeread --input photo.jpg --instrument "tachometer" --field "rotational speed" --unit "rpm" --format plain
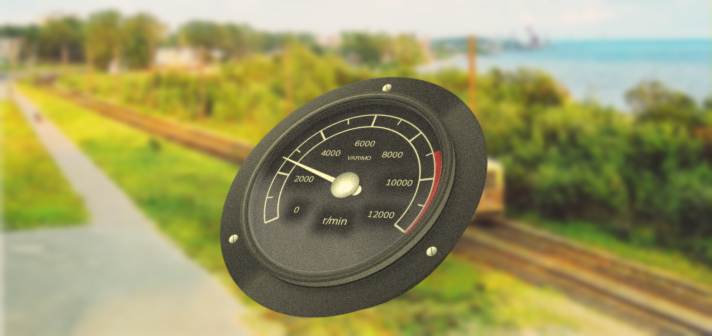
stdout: 2500 rpm
